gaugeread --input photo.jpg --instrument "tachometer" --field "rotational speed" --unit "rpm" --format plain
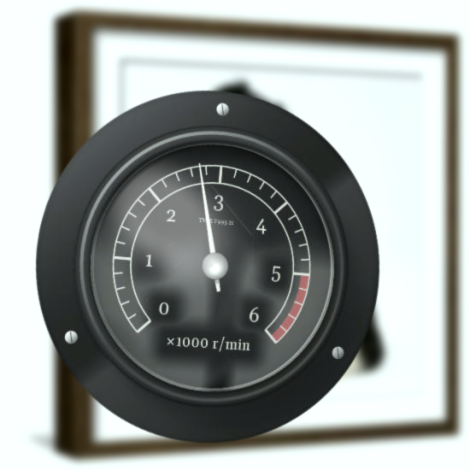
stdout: 2700 rpm
